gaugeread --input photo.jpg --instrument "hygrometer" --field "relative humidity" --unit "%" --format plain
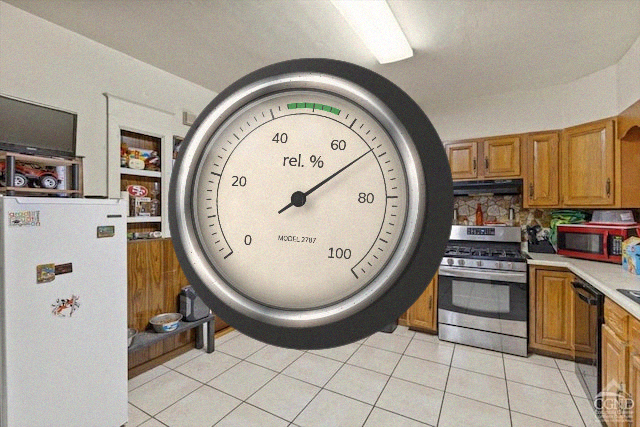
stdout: 68 %
